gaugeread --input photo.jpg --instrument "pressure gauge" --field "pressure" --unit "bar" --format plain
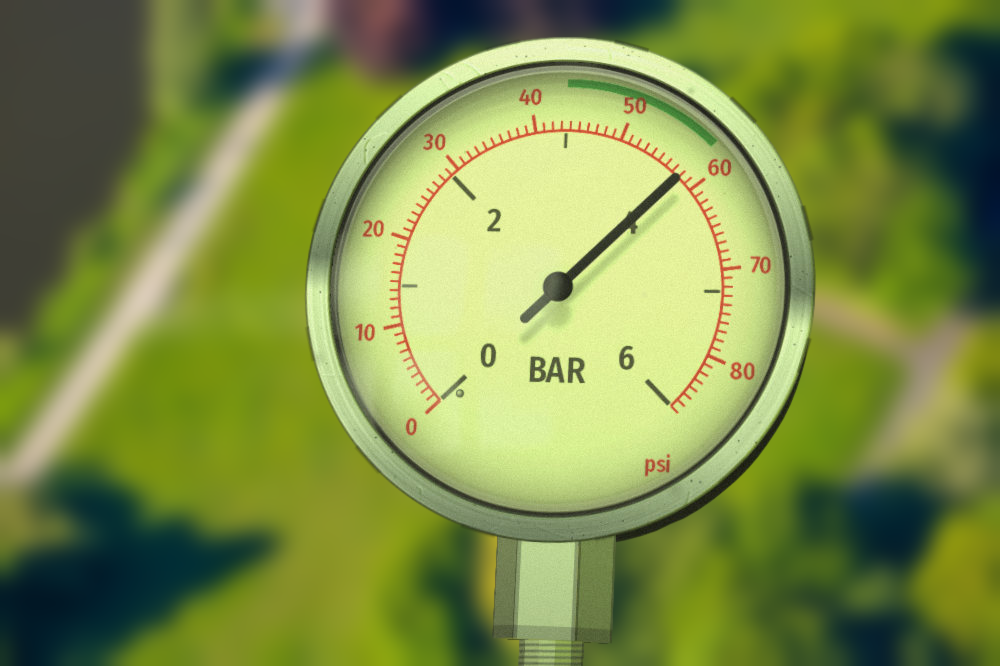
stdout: 4 bar
